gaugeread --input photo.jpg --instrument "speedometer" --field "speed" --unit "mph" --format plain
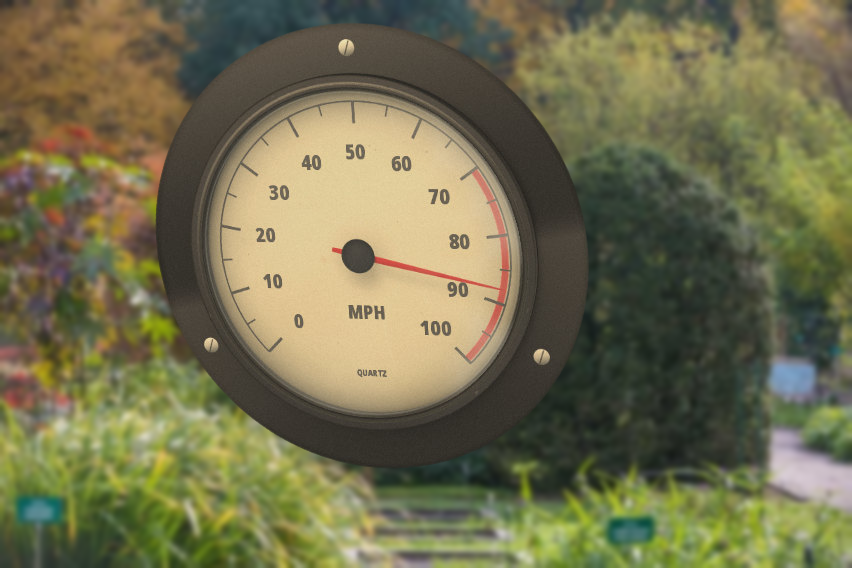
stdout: 87.5 mph
